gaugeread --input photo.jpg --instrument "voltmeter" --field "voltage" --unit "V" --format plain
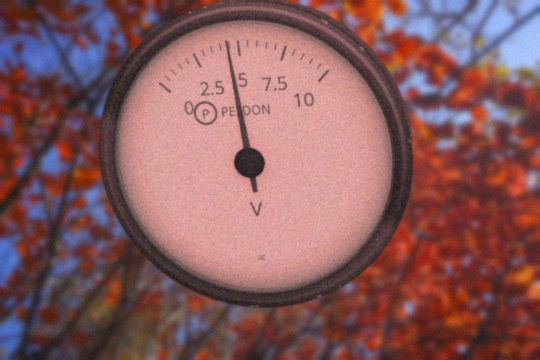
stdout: 4.5 V
